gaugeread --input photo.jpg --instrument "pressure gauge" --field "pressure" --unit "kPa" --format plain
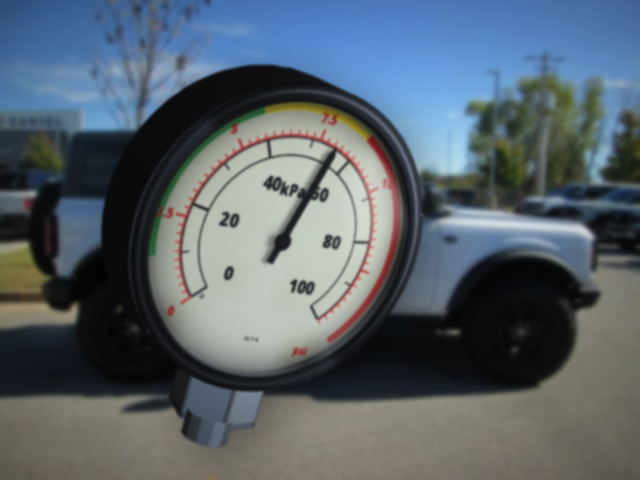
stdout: 55 kPa
